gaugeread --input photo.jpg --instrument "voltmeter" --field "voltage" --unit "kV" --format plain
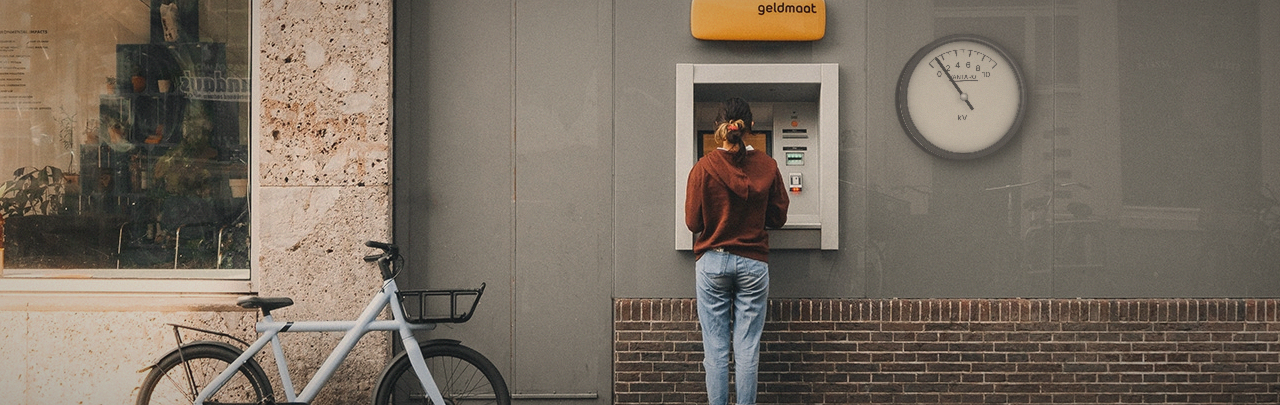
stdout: 1 kV
